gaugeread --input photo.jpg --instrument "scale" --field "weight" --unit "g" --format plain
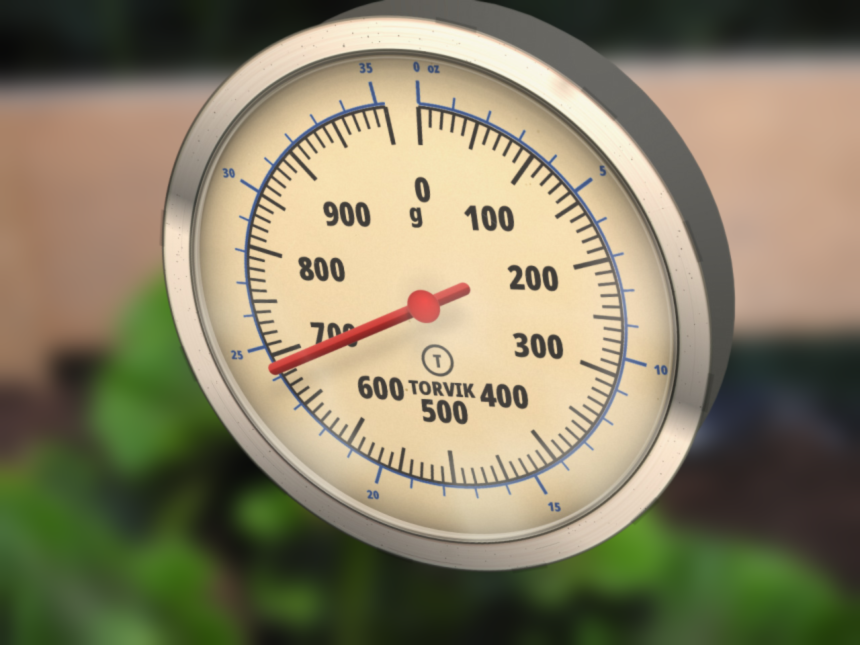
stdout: 690 g
